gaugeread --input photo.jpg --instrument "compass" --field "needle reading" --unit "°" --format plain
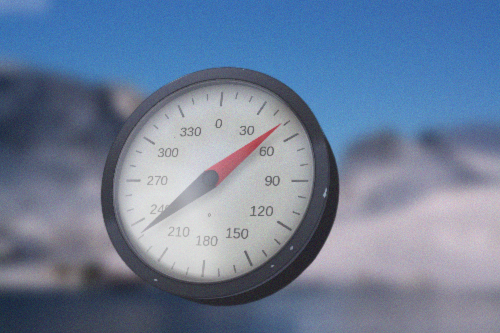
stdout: 50 °
